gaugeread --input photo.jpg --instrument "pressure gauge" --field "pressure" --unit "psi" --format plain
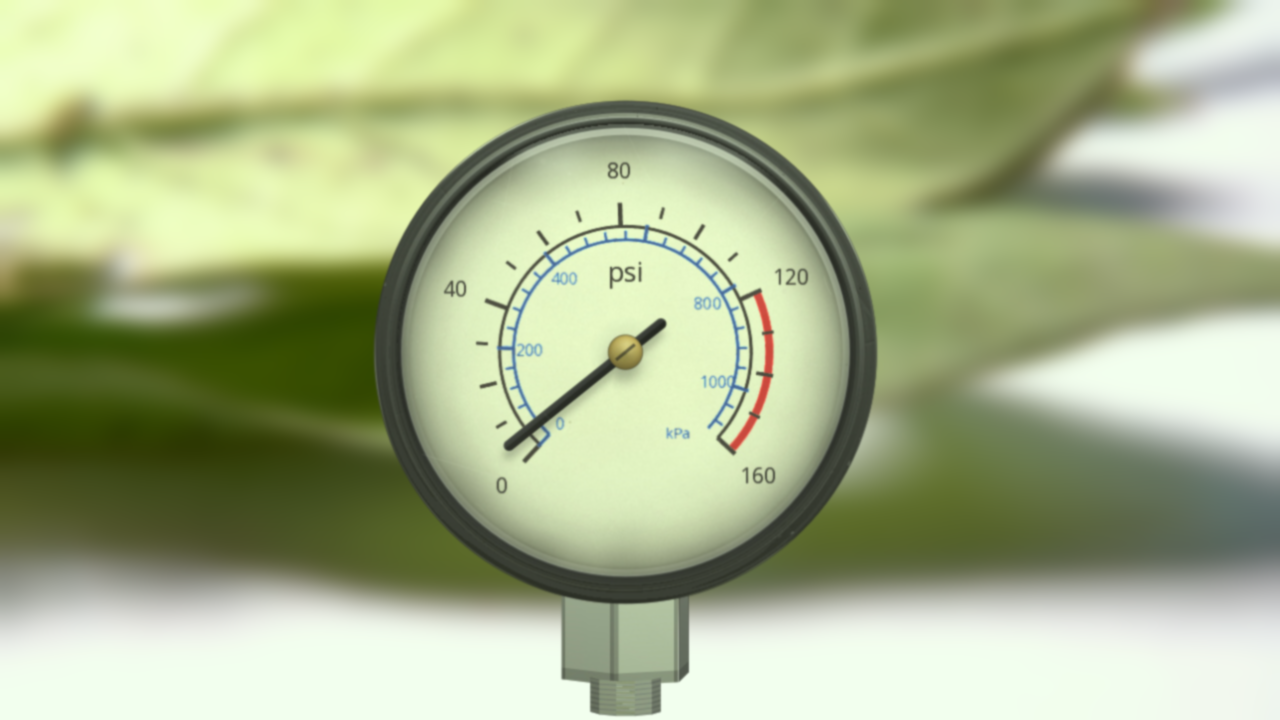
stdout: 5 psi
